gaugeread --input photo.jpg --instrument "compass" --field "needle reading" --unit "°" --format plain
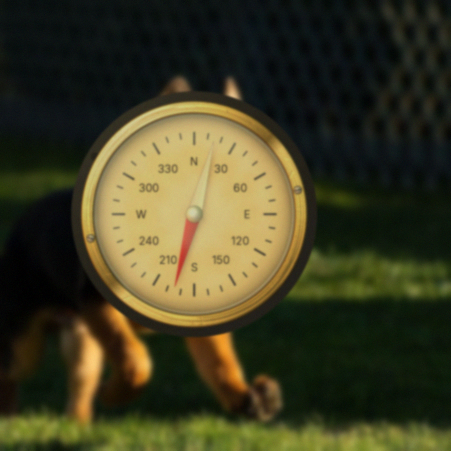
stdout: 195 °
